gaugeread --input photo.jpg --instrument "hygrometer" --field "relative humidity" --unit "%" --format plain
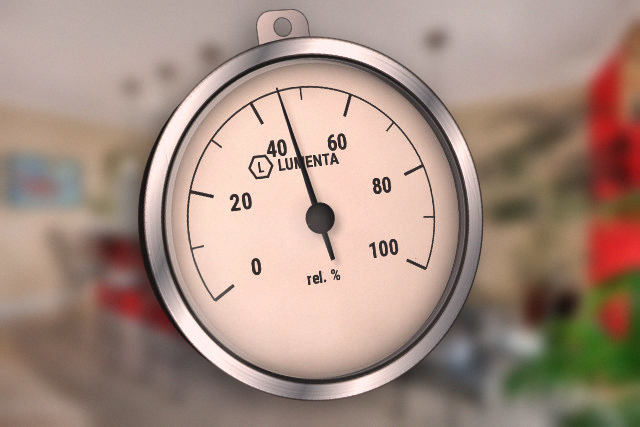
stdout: 45 %
